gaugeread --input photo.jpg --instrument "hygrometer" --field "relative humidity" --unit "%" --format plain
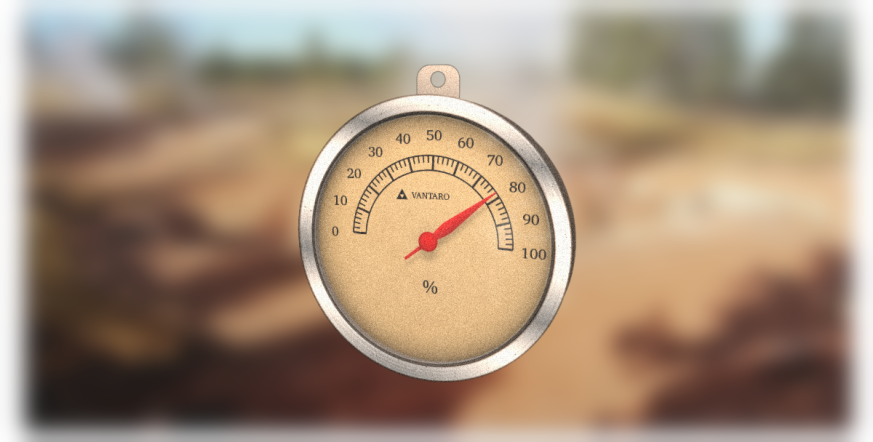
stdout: 78 %
